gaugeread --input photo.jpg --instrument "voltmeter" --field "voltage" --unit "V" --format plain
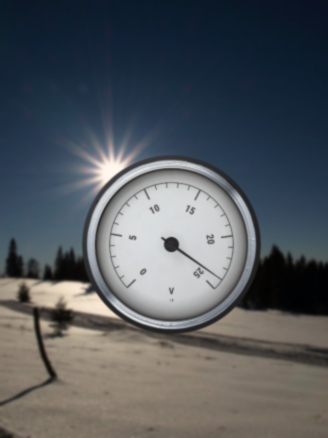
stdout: 24 V
